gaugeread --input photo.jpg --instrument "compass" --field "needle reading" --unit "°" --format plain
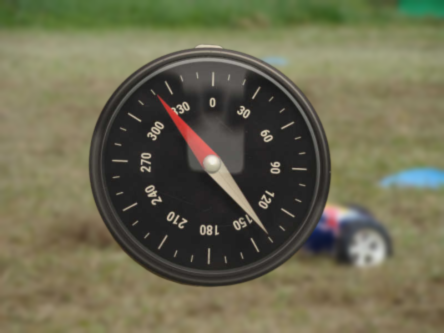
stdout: 320 °
